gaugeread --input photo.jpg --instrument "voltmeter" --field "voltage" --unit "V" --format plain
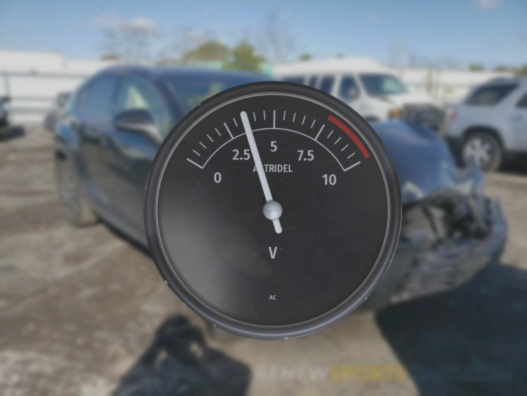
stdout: 3.5 V
